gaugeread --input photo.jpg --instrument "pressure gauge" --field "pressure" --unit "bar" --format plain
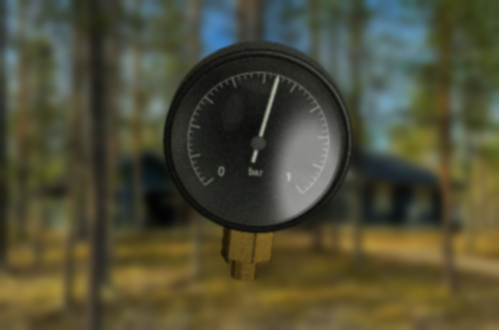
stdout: 0.54 bar
